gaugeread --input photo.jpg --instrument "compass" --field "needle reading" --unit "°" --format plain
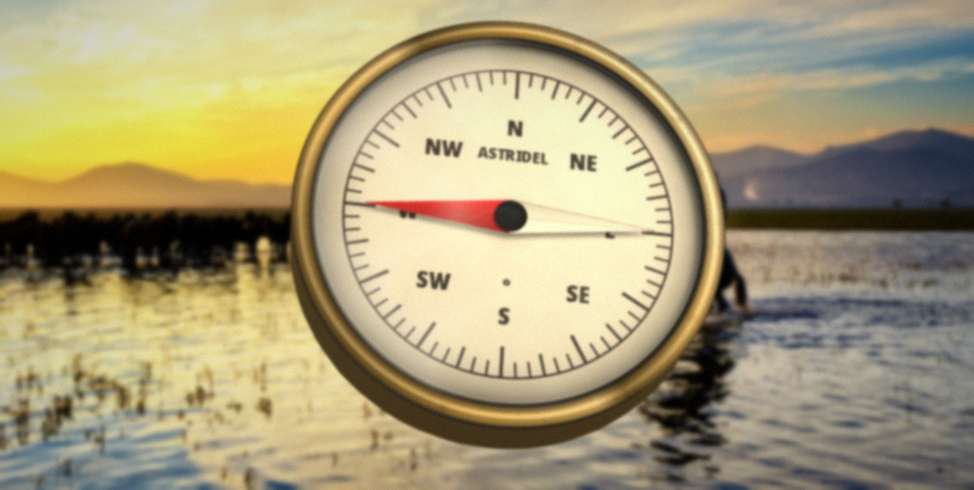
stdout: 270 °
